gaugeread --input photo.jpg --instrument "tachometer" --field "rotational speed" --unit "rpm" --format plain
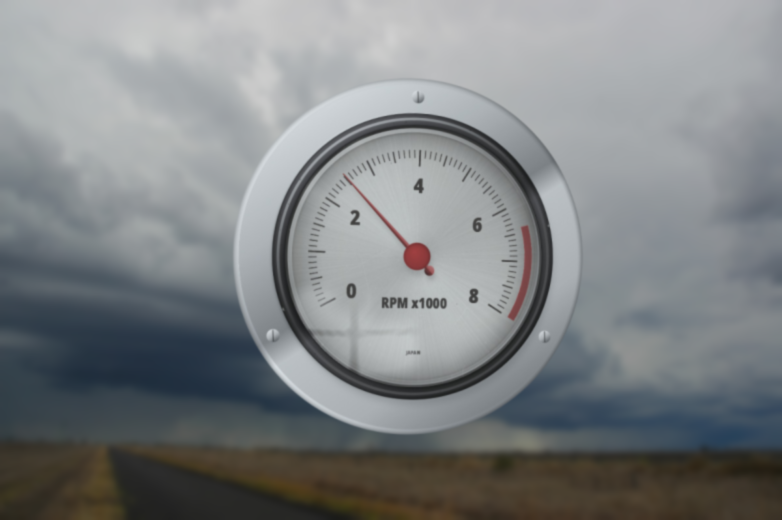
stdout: 2500 rpm
